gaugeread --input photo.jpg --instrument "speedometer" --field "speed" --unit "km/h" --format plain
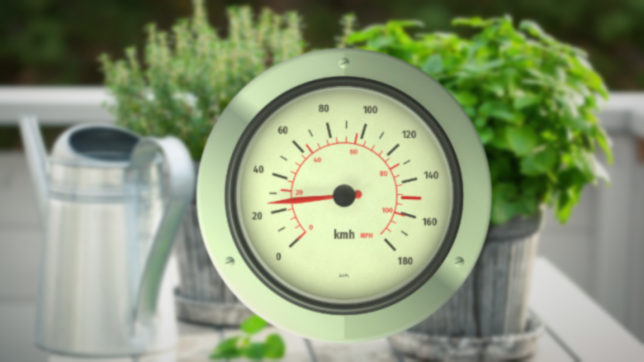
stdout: 25 km/h
